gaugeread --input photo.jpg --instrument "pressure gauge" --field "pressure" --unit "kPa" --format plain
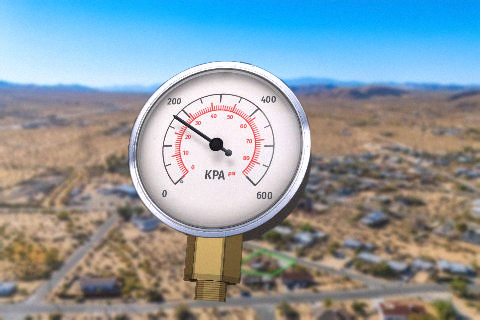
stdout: 175 kPa
